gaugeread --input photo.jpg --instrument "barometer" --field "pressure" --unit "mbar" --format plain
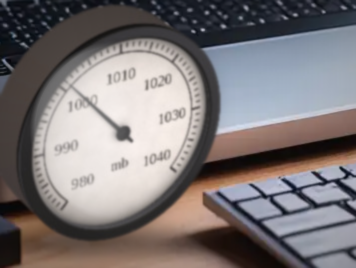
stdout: 1001 mbar
